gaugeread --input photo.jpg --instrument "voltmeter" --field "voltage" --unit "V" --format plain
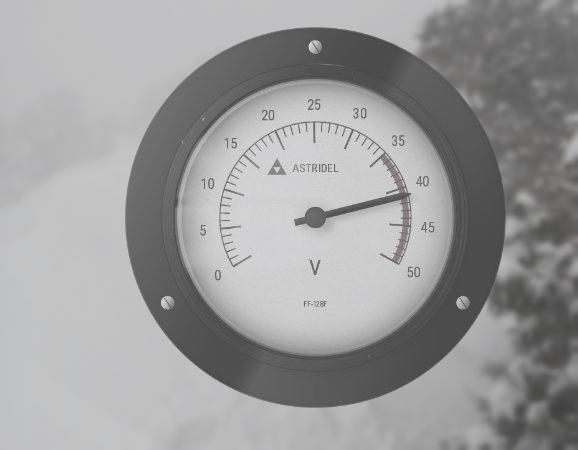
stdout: 41 V
